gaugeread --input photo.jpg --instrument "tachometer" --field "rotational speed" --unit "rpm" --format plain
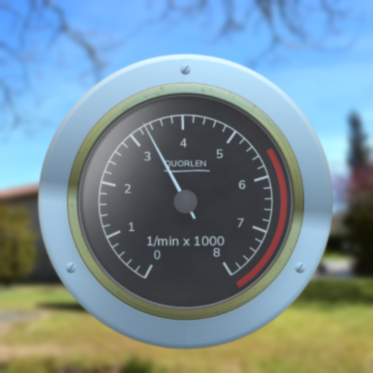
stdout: 3300 rpm
